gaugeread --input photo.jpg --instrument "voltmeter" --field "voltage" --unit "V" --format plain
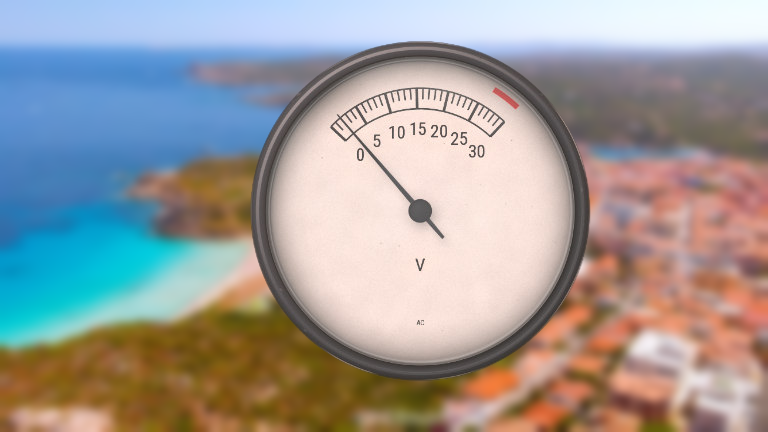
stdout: 2 V
